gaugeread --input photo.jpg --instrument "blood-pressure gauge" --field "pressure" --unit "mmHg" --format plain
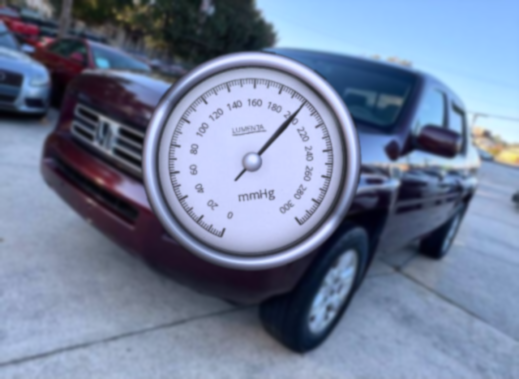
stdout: 200 mmHg
